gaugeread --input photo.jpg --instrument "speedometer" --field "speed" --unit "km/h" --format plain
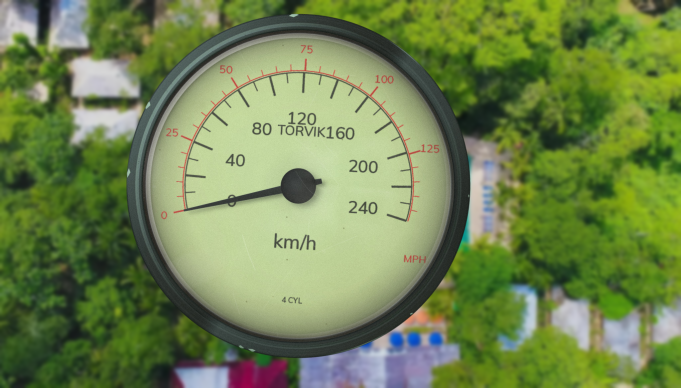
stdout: 0 km/h
